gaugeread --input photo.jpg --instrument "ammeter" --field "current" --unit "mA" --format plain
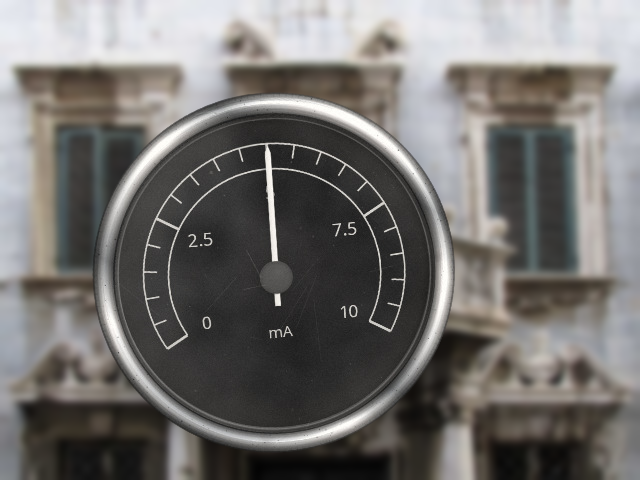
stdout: 5 mA
